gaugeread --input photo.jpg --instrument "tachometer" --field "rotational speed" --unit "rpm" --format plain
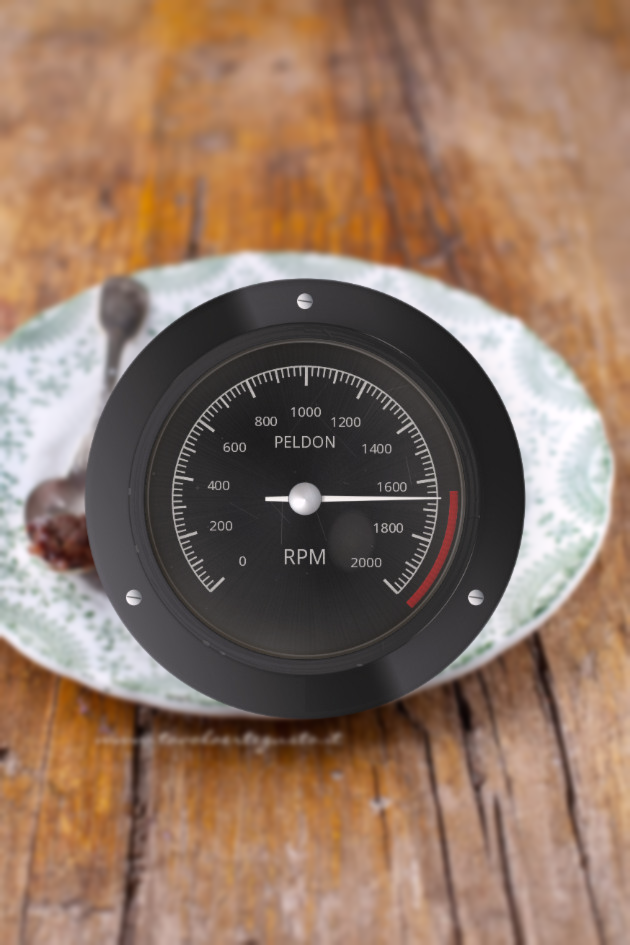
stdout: 1660 rpm
